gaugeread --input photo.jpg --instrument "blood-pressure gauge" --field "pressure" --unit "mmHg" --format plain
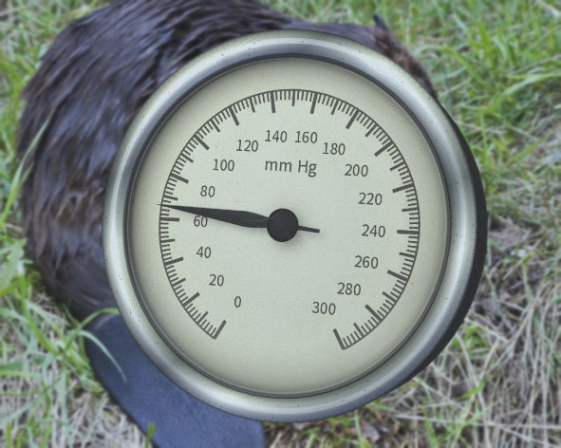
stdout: 66 mmHg
